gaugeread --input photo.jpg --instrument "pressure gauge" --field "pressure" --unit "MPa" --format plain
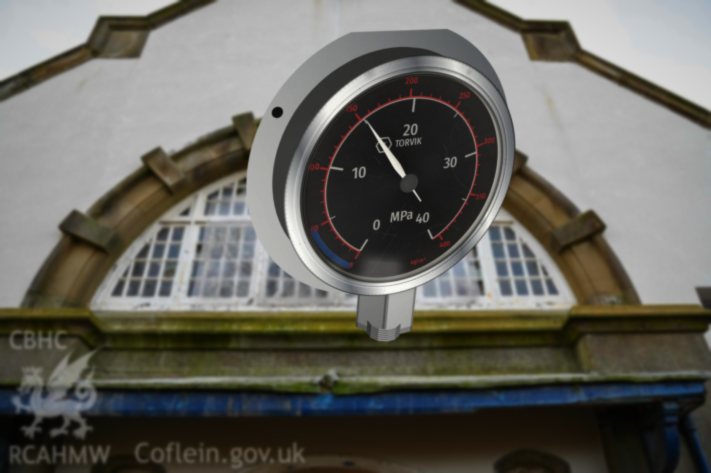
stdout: 15 MPa
